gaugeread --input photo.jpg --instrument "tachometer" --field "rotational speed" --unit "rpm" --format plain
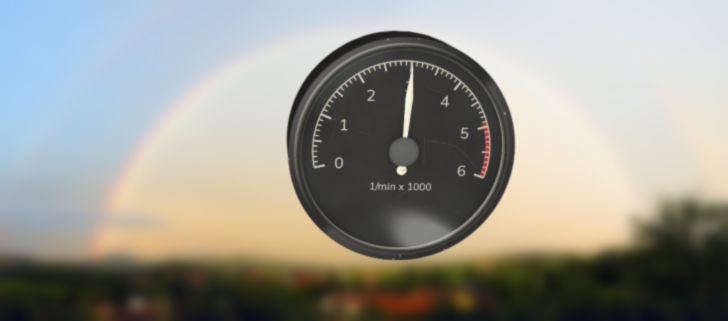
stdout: 3000 rpm
